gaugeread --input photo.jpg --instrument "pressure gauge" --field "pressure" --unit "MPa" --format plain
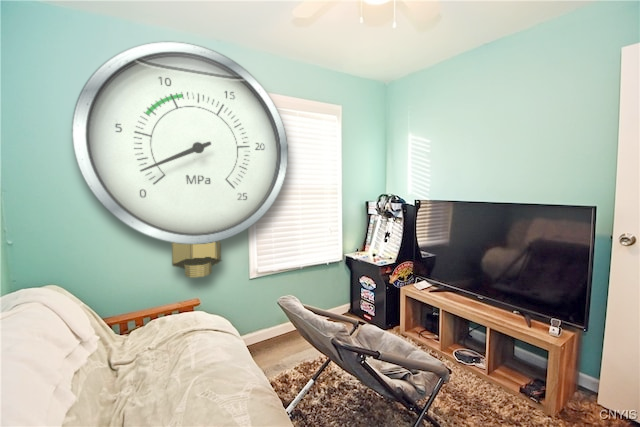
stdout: 1.5 MPa
